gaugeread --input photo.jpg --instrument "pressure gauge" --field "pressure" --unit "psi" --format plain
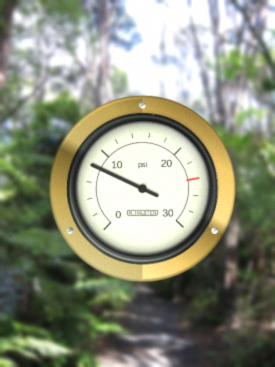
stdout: 8 psi
